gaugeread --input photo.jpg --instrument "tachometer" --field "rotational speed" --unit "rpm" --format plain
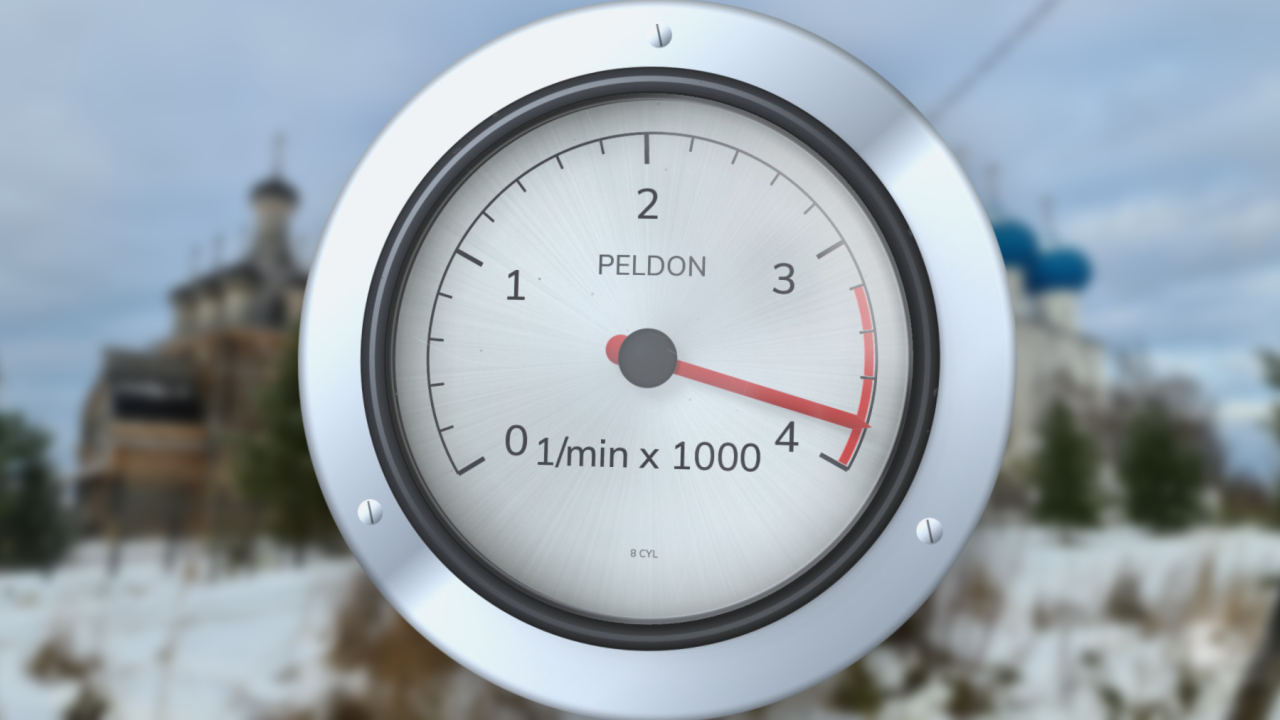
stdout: 3800 rpm
